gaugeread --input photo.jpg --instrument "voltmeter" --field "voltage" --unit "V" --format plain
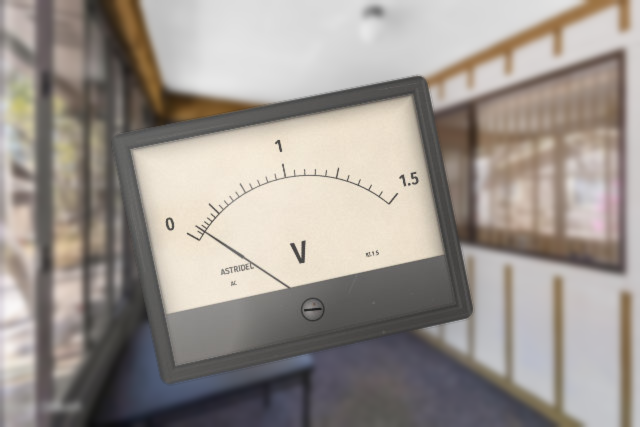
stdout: 0.25 V
